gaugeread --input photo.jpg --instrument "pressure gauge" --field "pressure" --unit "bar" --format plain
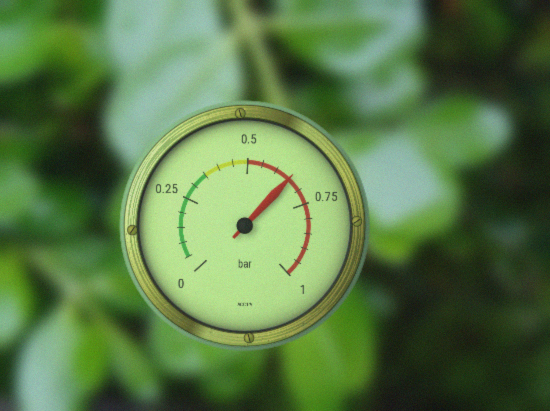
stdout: 0.65 bar
